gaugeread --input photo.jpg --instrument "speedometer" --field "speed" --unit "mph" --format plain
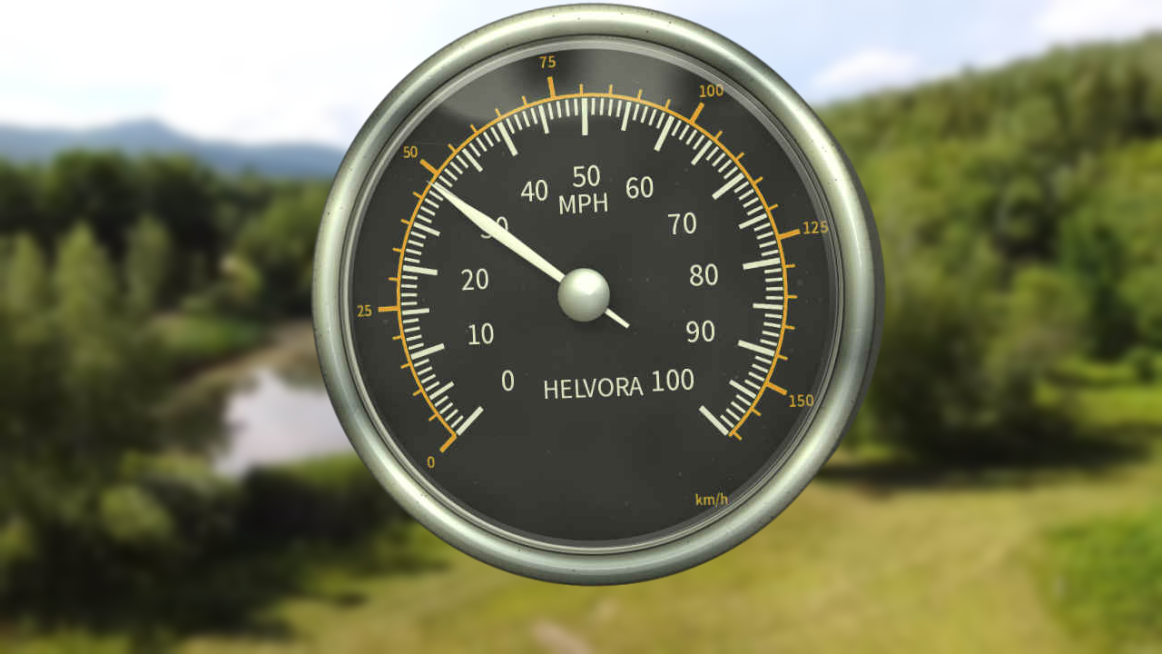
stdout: 30 mph
